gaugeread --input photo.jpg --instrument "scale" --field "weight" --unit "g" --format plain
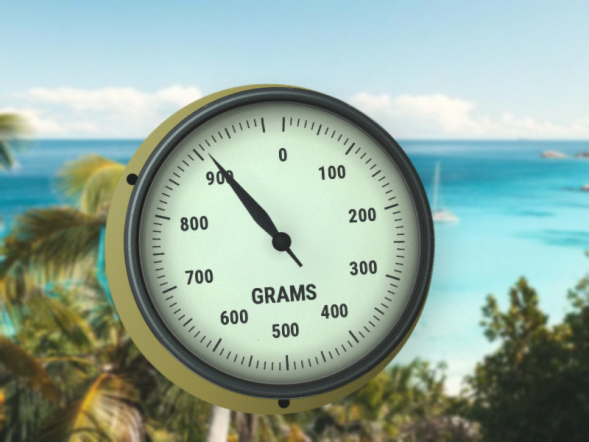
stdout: 910 g
